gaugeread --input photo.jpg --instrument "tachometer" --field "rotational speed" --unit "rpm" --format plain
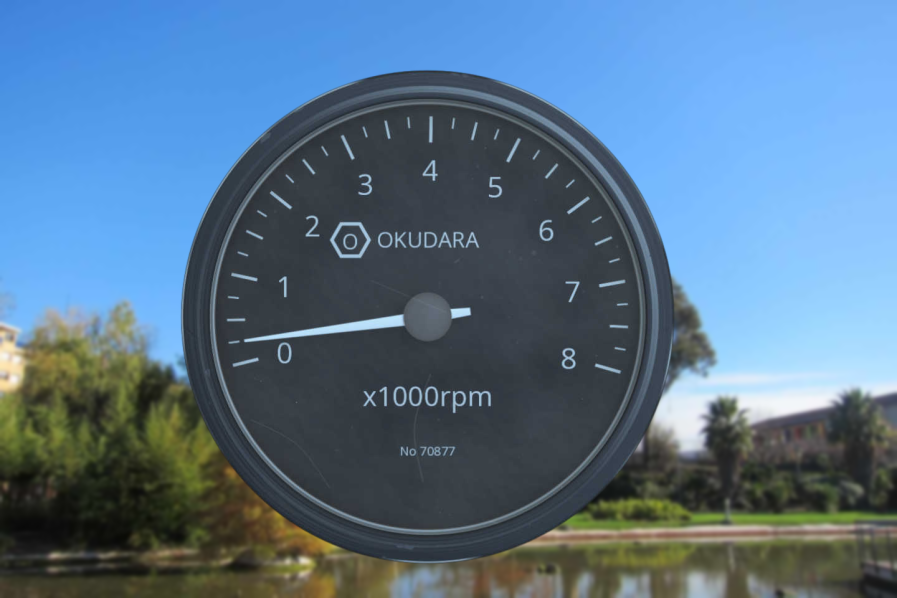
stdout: 250 rpm
